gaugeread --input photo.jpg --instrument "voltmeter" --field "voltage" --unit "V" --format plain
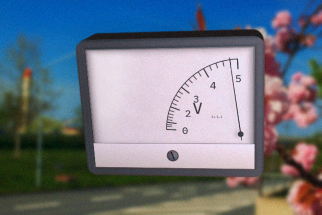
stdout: 4.8 V
